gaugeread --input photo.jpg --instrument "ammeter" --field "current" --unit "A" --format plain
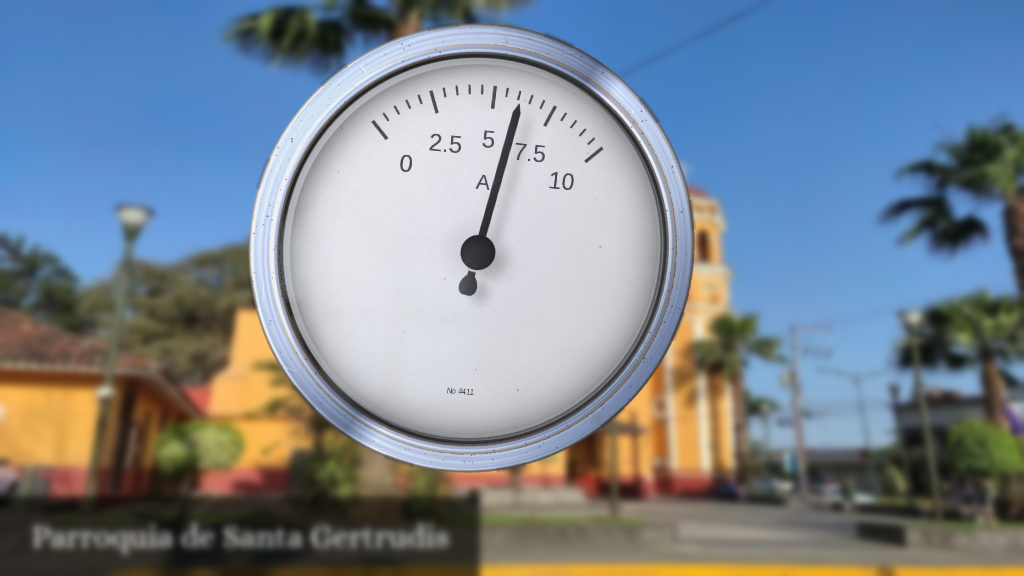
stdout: 6 A
